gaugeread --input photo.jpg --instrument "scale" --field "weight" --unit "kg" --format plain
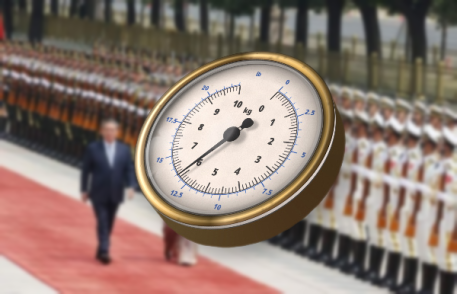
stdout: 6 kg
